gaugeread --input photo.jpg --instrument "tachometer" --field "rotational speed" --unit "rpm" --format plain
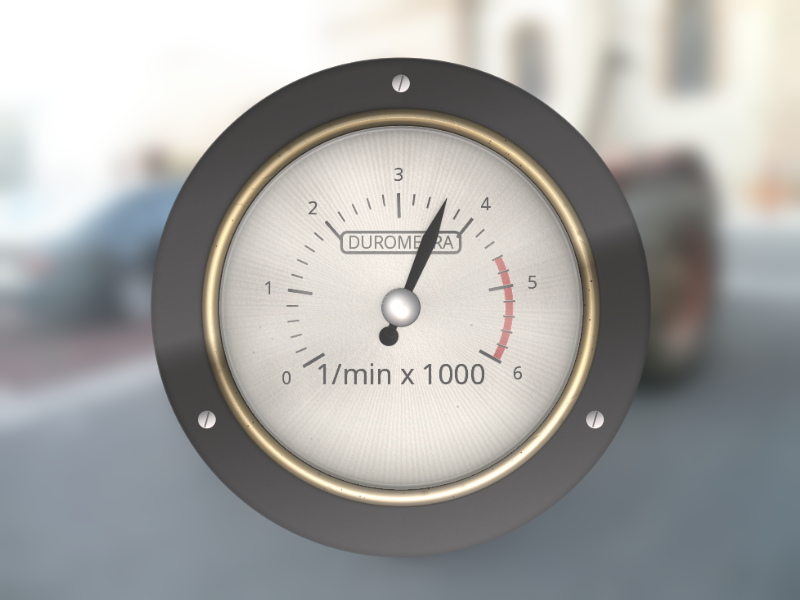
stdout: 3600 rpm
